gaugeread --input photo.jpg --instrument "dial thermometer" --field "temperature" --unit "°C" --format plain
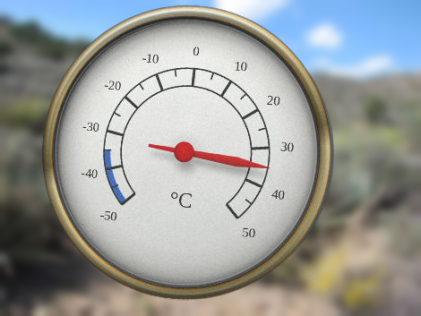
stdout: 35 °C
